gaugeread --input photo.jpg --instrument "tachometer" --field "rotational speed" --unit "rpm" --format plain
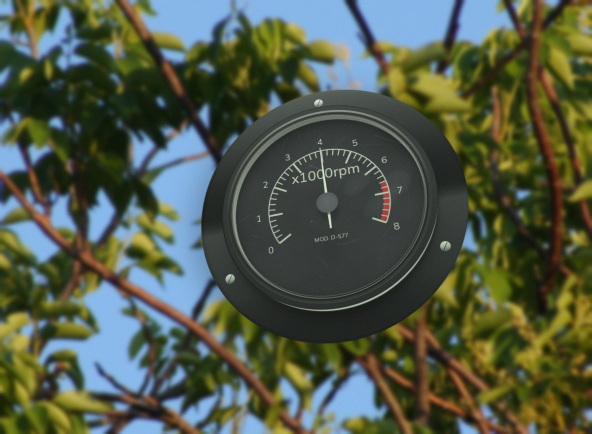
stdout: 4000 rpm
